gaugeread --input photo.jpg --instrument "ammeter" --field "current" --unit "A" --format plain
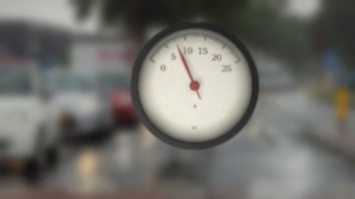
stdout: 7.5 A
